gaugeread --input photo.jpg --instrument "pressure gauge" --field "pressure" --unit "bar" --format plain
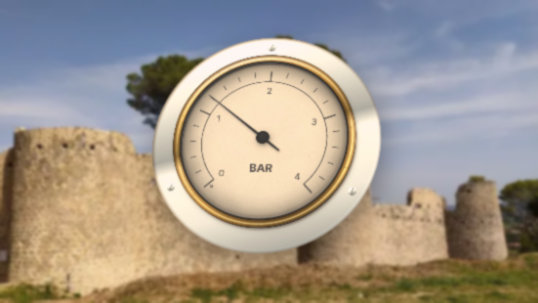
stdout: 1.2 bar
